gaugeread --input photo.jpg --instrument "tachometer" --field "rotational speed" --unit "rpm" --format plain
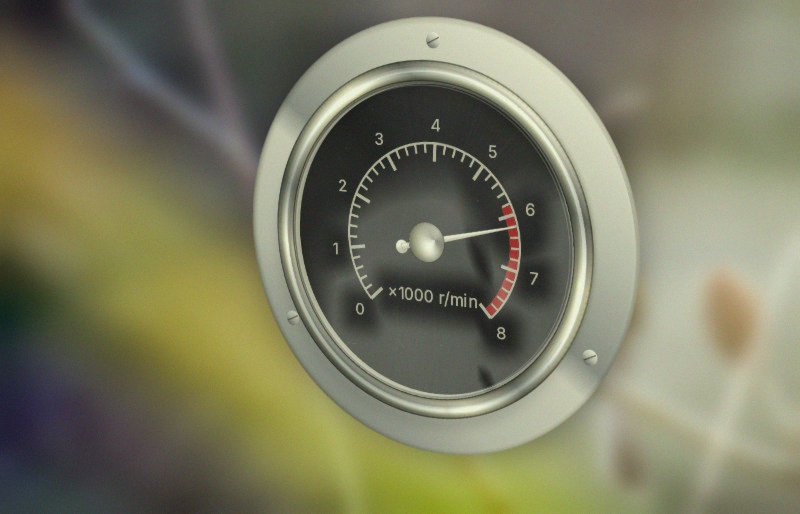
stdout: 6200 rpm
